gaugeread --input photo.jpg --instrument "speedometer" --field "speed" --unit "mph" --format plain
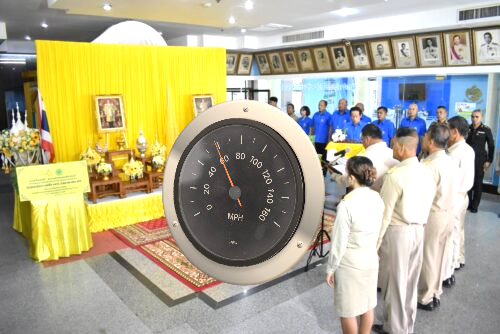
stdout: 60 mph
